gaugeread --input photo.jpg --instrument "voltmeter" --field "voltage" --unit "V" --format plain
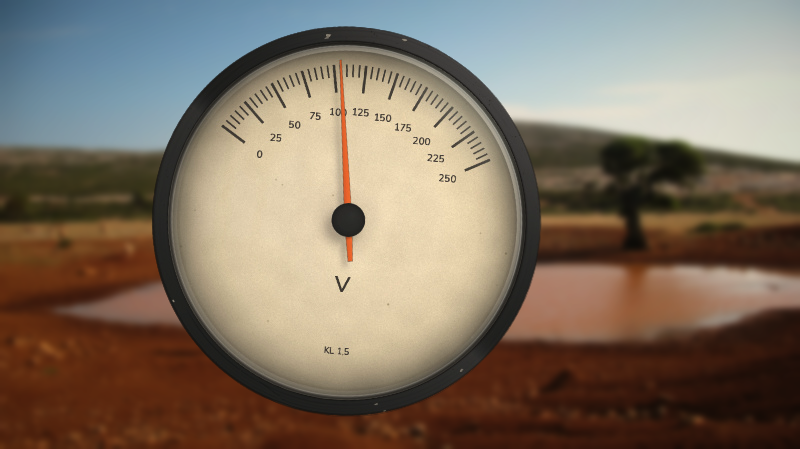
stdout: 105 V
